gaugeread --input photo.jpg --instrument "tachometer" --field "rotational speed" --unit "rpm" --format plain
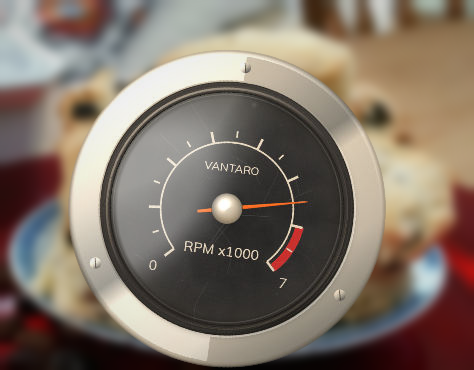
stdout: 5500 rpm
